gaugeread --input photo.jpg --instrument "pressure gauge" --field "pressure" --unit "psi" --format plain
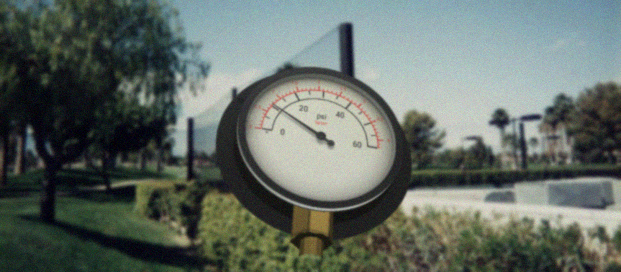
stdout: 10 psi
